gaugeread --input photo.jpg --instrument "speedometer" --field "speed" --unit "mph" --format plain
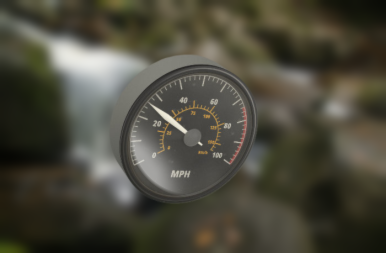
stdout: 26 mph
